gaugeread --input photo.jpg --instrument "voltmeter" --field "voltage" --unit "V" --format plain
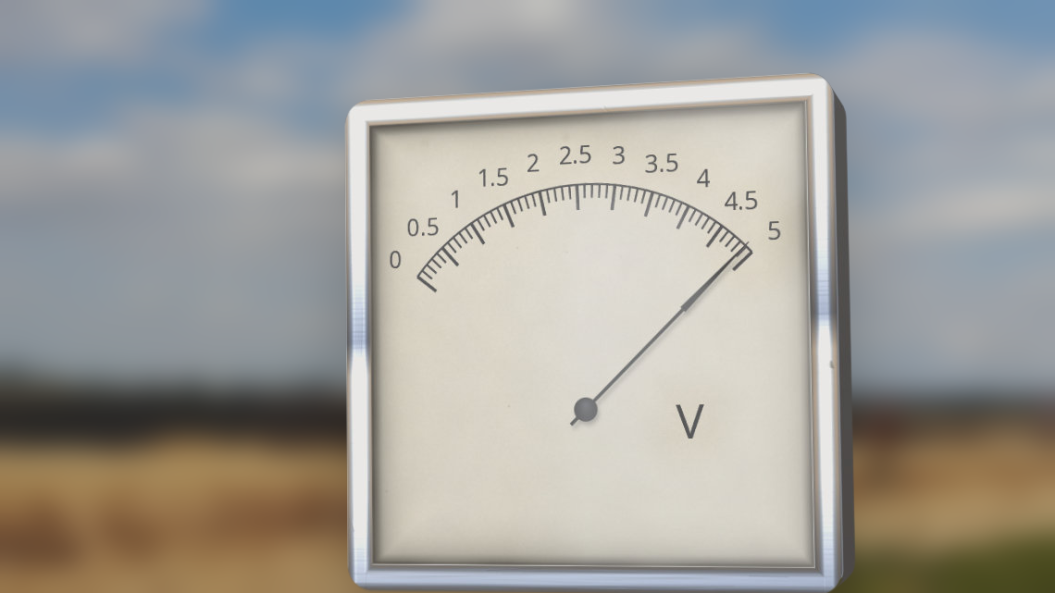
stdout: 4.9 V
